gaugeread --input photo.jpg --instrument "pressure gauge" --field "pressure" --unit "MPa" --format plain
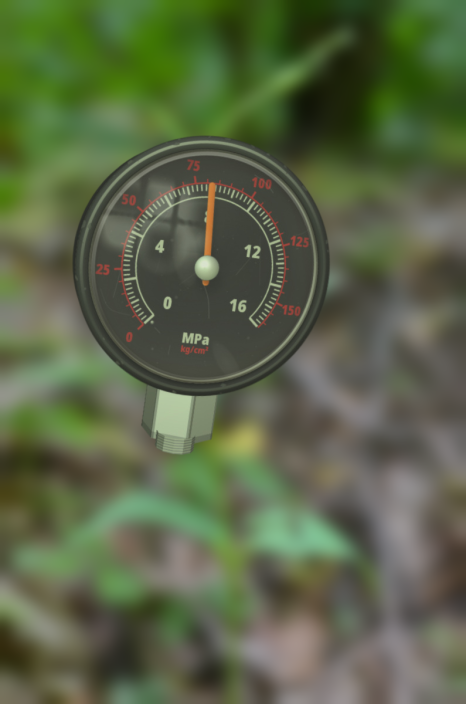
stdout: 8 MPa
